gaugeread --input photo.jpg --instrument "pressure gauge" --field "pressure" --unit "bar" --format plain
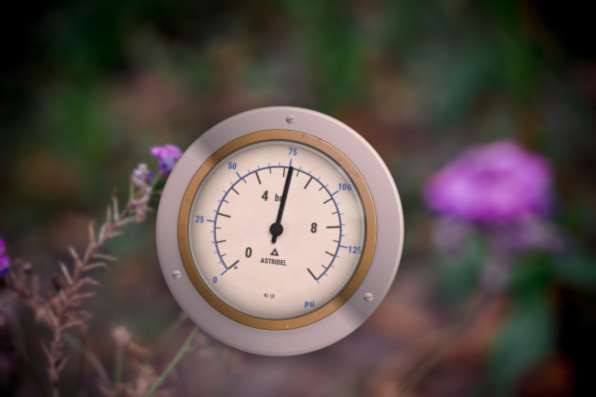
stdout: 5.25 bar
